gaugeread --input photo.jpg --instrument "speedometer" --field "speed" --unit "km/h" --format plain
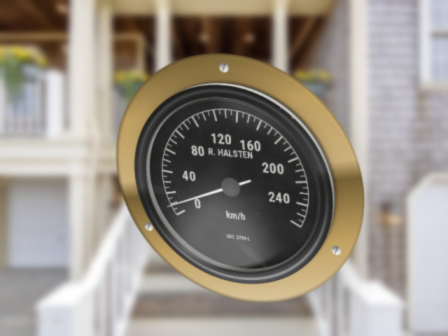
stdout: 10 km/h
